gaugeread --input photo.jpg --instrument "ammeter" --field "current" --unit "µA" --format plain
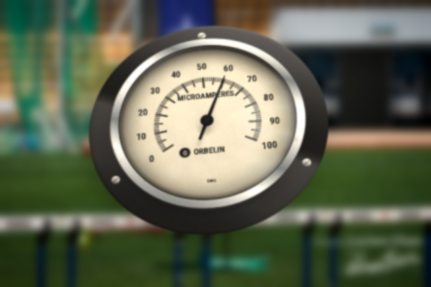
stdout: 60 µA
